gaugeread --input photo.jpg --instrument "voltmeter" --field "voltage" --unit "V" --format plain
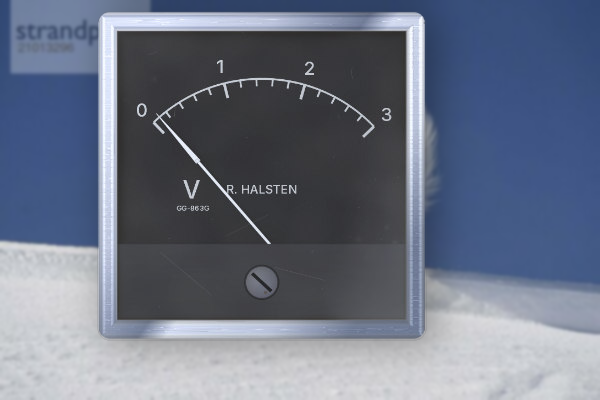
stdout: 0.1 V
